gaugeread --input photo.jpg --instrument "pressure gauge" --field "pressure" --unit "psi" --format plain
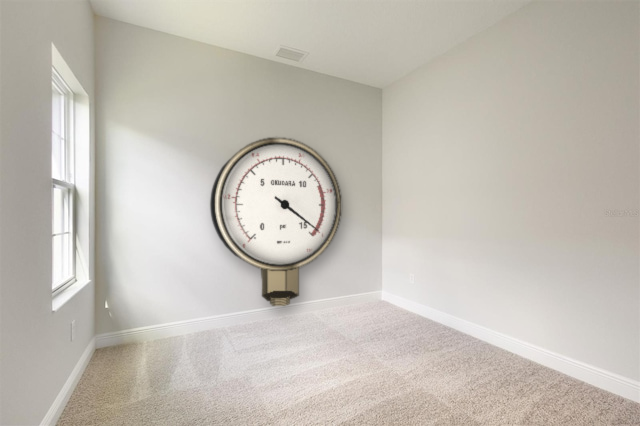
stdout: 14.5 psi
